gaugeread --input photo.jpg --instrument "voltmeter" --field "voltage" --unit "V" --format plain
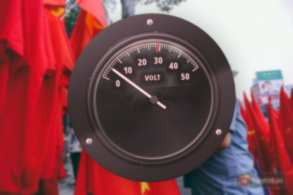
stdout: 5 V
